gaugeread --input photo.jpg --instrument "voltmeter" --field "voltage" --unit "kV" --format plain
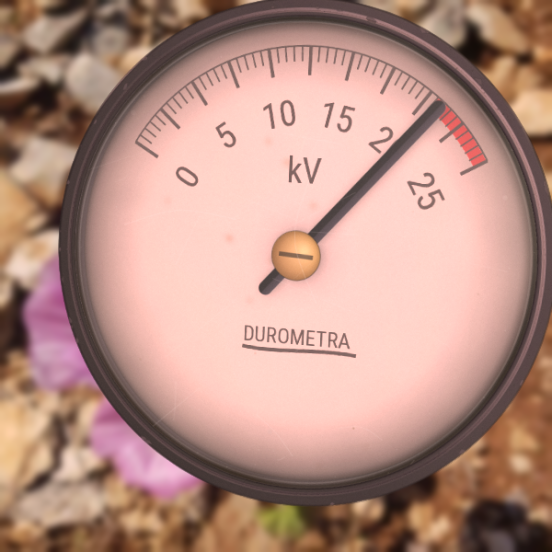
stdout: 21 kV
